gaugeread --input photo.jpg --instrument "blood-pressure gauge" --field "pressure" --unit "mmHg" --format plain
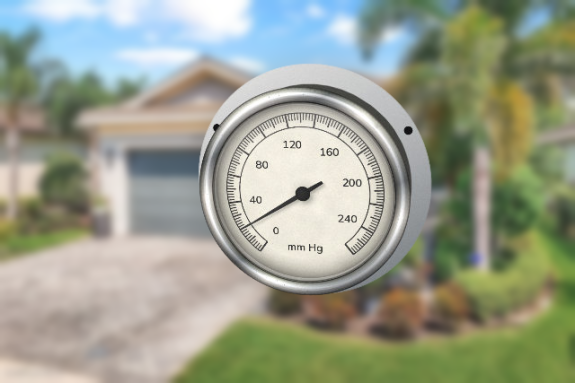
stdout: 20 mmHg
